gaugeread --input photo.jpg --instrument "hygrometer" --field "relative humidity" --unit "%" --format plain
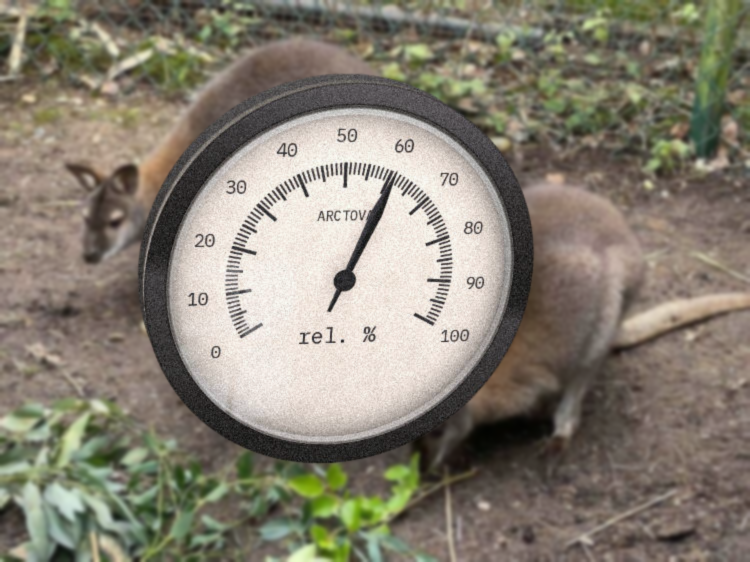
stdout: 60 %
